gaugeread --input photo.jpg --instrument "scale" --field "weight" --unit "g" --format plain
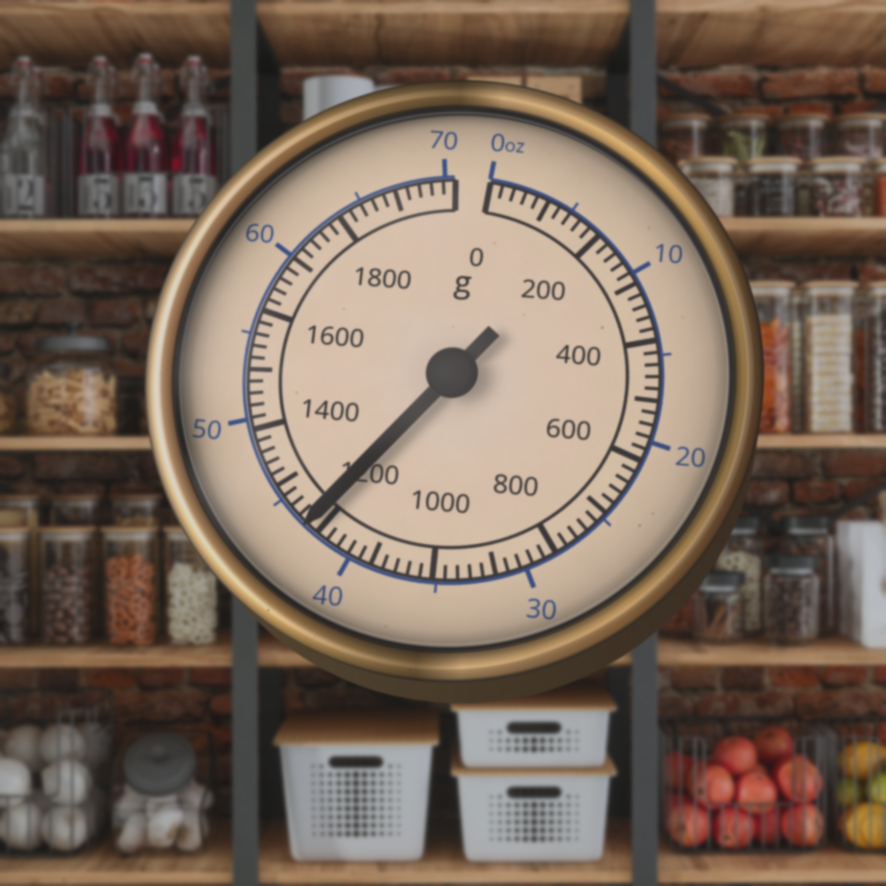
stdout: 1220 g
